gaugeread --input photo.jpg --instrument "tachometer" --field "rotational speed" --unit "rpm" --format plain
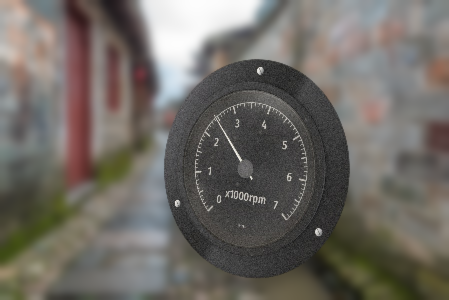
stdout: 2500 rpm
